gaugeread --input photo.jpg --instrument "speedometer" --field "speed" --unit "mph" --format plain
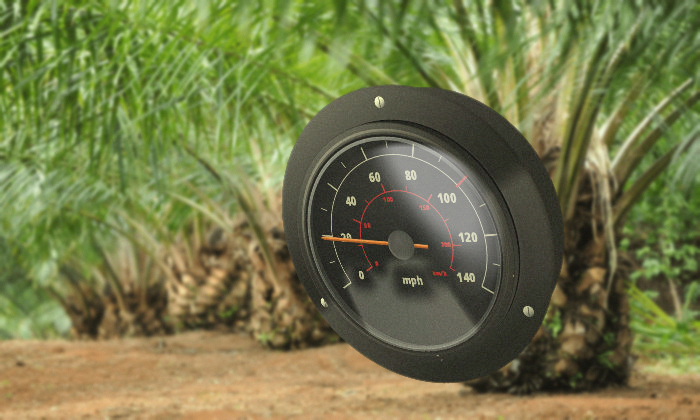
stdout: 20 mph
